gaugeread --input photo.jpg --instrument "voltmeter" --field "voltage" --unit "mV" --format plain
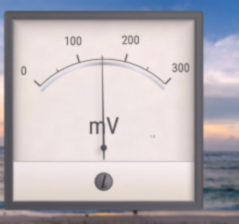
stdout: 150 mV
